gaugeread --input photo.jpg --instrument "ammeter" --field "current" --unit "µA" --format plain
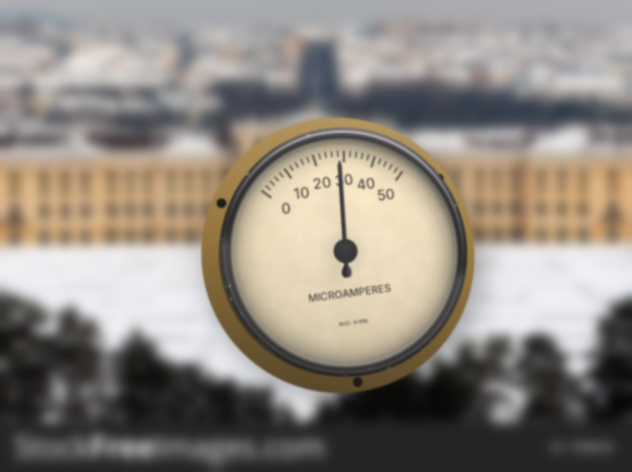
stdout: 28 µA
